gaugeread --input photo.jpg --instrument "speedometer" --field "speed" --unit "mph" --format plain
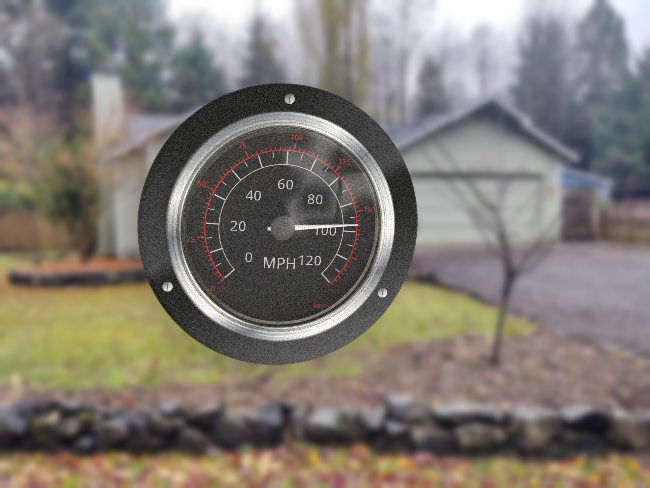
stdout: 97.5 mph
